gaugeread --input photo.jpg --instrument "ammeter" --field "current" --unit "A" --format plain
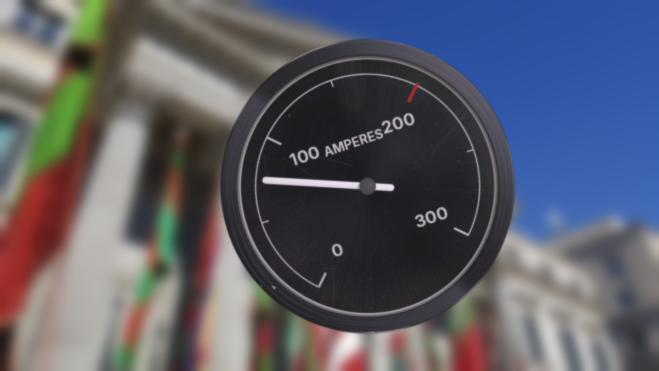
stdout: 75 A
